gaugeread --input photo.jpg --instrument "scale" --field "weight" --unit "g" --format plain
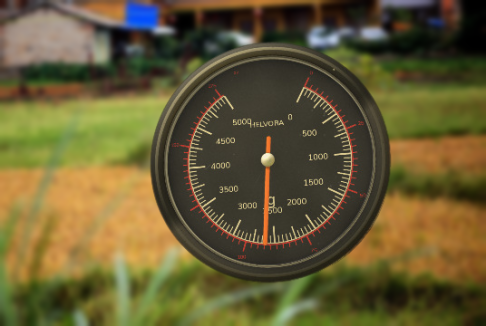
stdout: 2600 g
